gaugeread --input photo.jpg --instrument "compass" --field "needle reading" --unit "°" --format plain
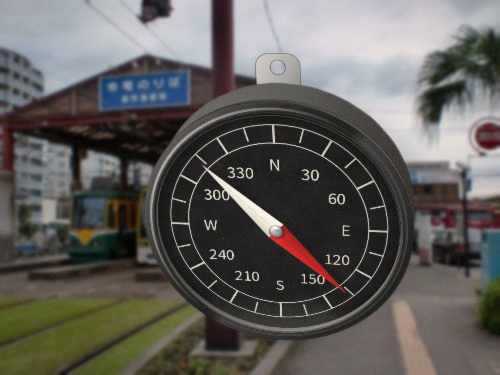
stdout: 135 °
